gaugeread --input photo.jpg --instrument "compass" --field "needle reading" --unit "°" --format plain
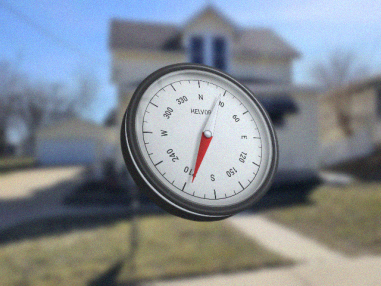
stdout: 205 °
